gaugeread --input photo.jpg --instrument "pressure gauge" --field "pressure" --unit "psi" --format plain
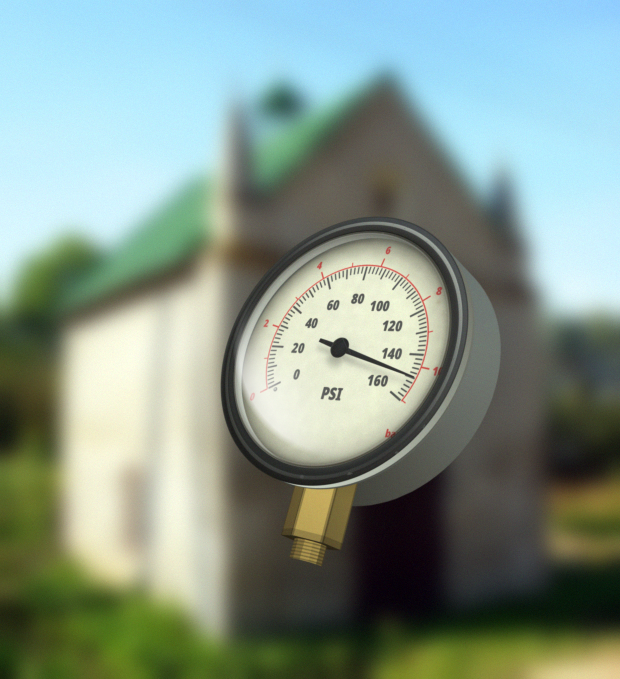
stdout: 150 psi
